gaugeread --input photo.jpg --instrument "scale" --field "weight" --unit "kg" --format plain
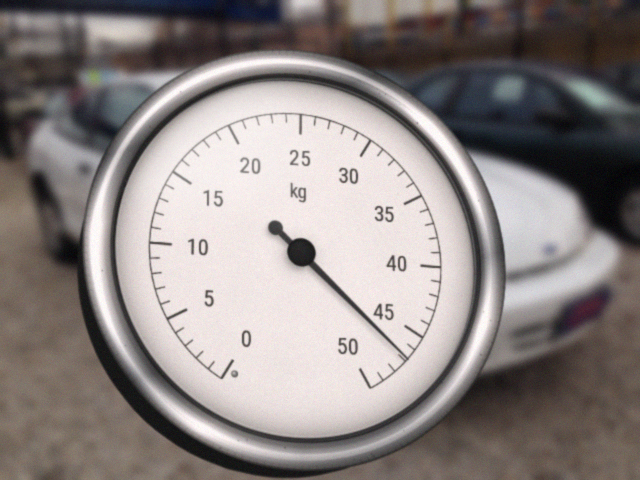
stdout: 47 kg
